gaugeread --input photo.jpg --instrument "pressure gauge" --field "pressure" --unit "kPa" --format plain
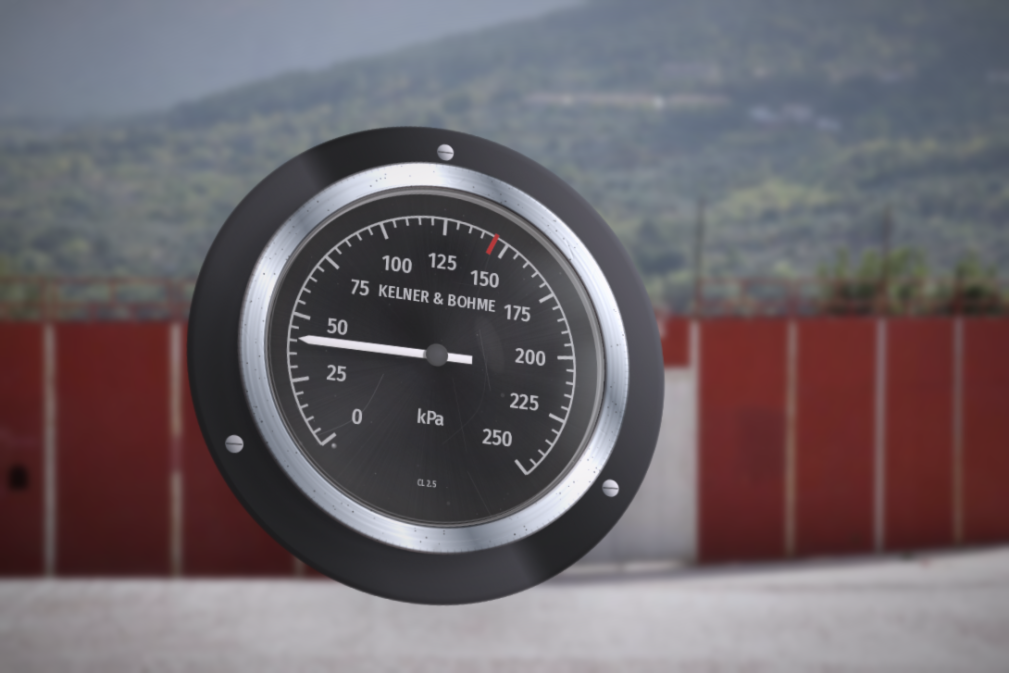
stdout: 40 kPa
